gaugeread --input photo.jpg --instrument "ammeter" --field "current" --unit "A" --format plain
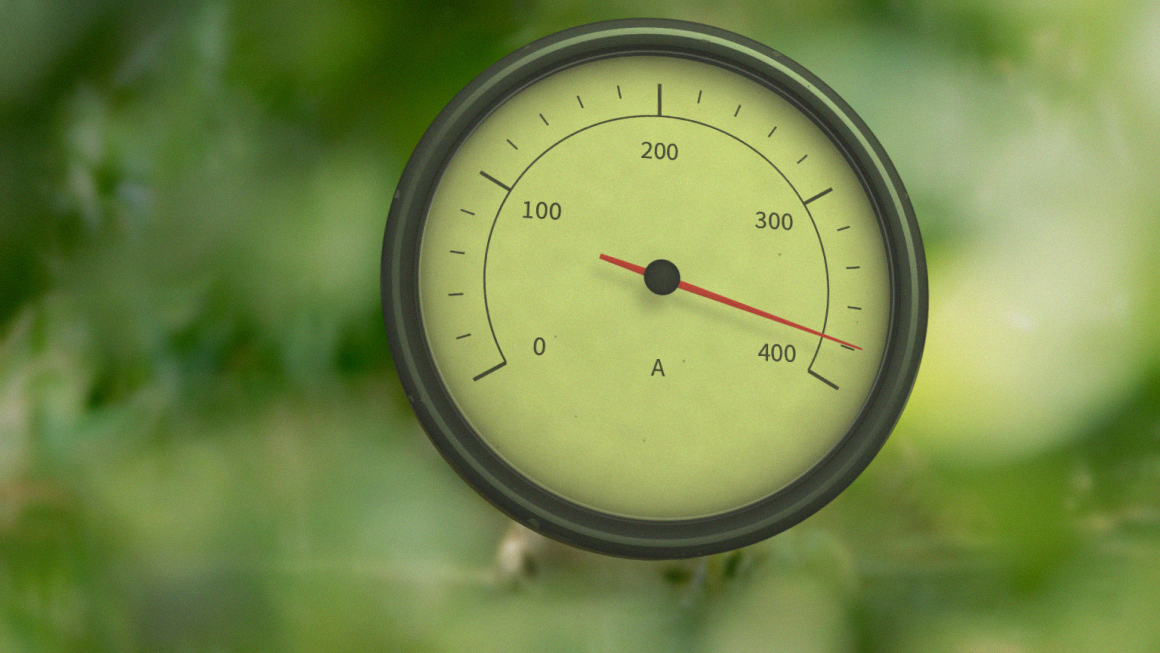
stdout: 380 A
